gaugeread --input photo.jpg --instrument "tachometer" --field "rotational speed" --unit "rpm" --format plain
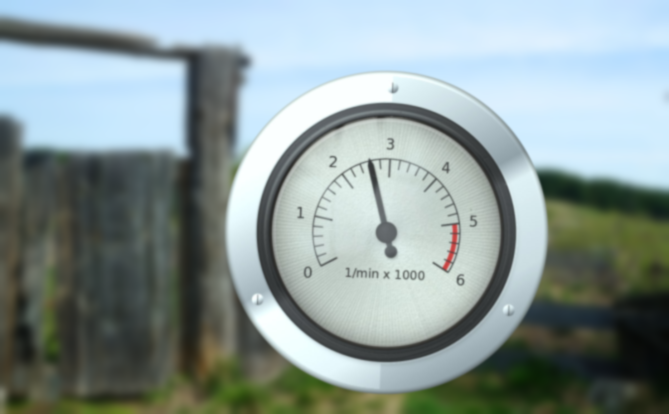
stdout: 2600 rpm
